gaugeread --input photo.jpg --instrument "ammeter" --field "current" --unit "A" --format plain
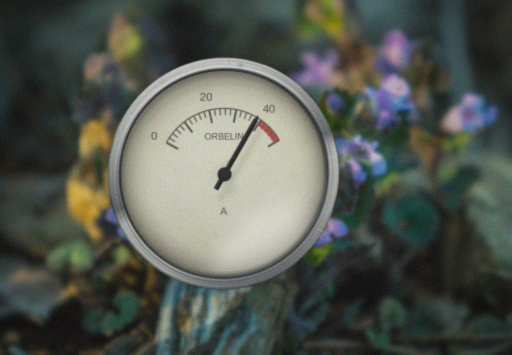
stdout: 38 A
